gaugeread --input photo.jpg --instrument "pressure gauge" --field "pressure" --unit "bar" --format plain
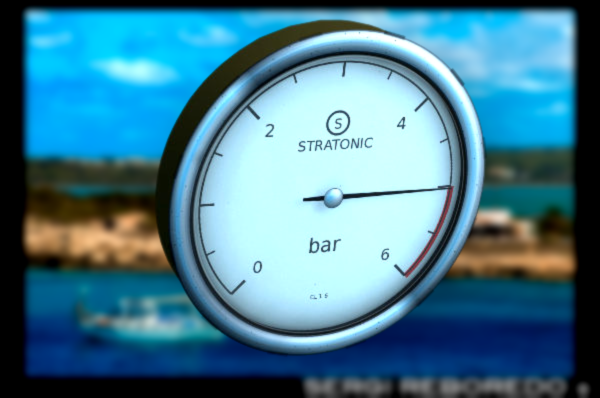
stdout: 5 bar
